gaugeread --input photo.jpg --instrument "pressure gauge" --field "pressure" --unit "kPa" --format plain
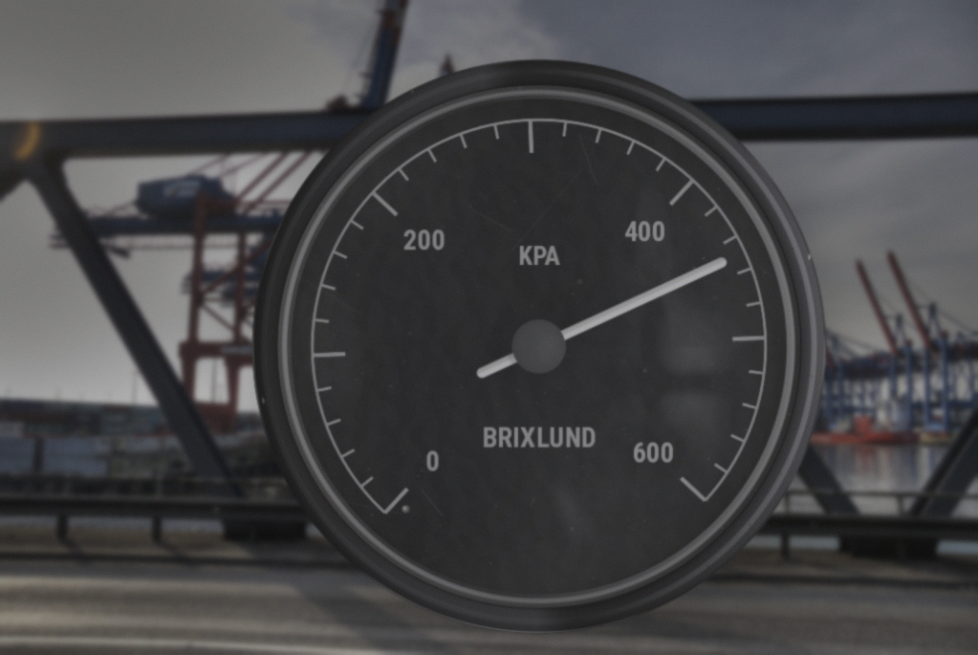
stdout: 450 kPa
